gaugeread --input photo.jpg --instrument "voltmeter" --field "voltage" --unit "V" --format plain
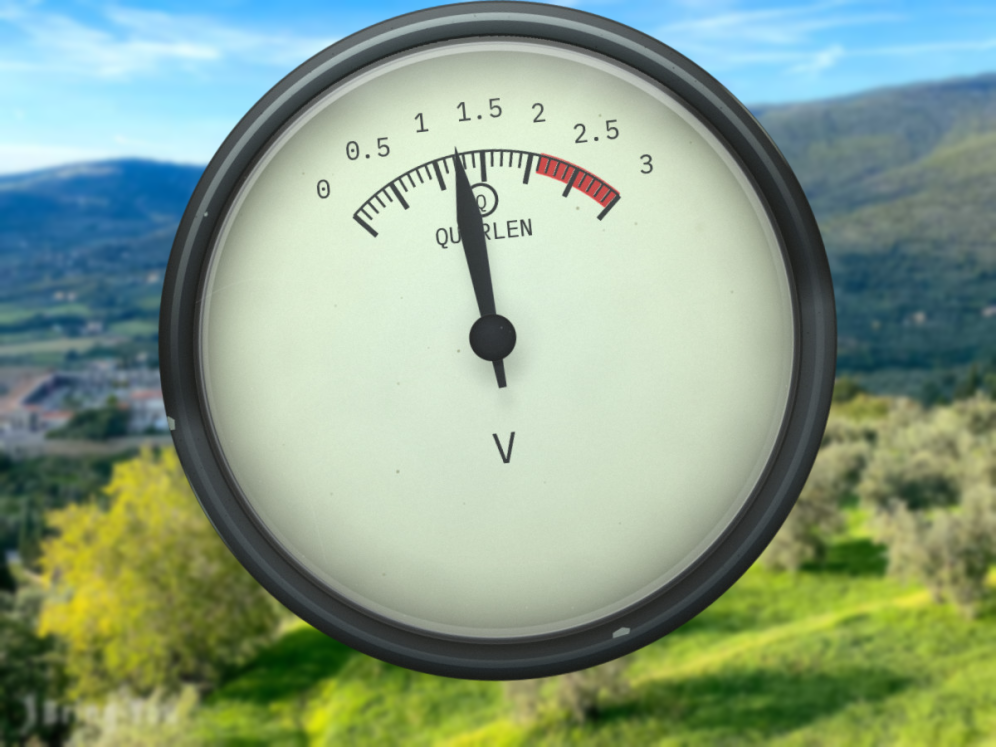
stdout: 1.25 V
